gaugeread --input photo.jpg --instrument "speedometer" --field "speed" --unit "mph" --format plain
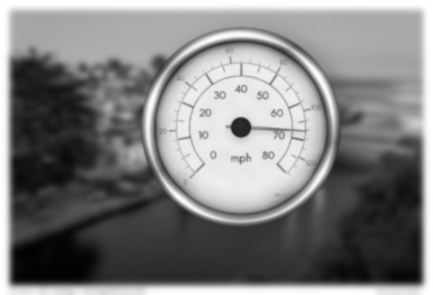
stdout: 67.5 mph
